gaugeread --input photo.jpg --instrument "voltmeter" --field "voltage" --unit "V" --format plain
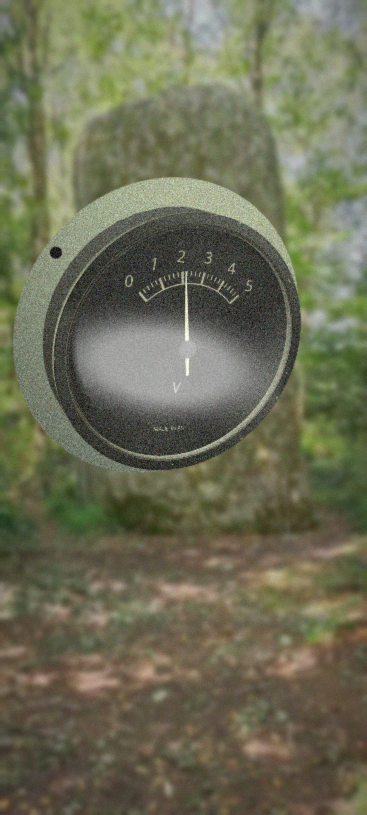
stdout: 2 V
